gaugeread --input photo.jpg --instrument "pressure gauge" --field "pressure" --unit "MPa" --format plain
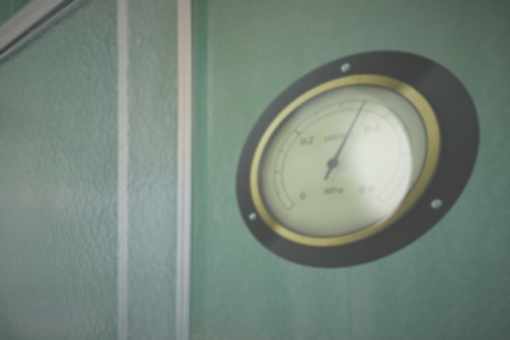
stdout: 0.35 MPa
